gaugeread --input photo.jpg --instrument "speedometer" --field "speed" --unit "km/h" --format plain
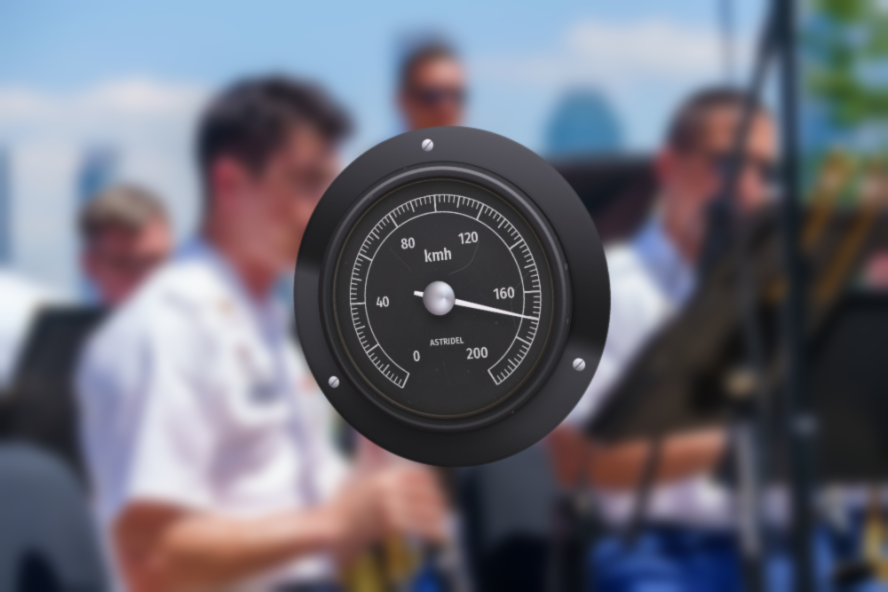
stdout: 170 km/h
